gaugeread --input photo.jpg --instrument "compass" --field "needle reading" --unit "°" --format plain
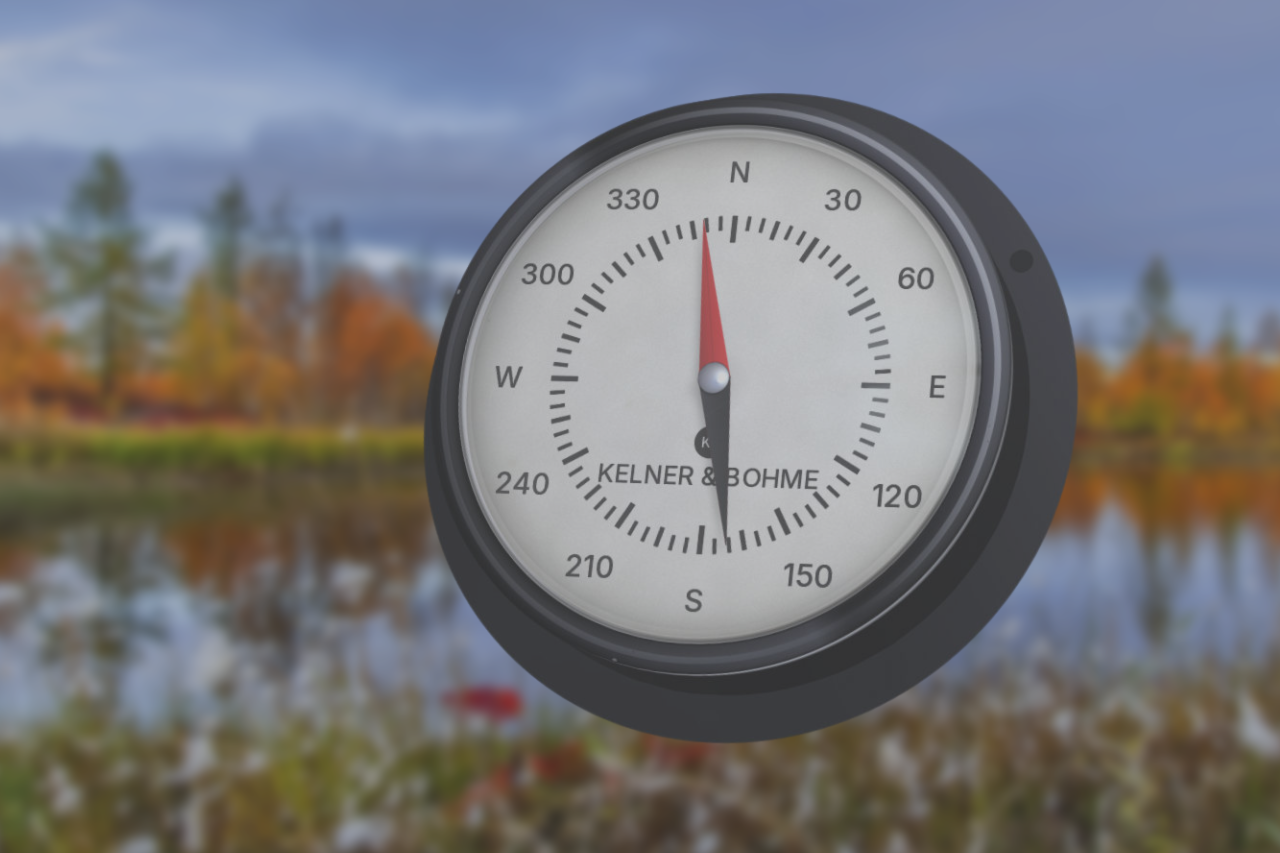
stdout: 350 °
